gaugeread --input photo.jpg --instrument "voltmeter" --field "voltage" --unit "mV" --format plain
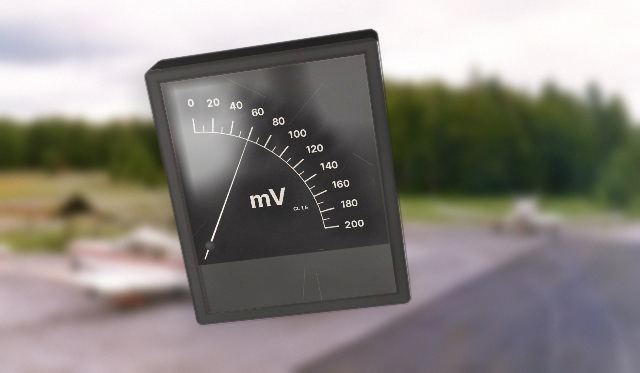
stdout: 60 mV
